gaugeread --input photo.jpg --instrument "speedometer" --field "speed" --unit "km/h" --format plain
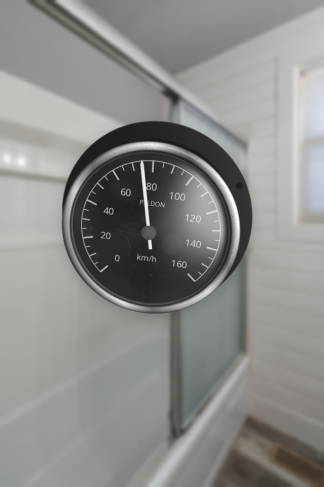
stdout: 75 km/h
